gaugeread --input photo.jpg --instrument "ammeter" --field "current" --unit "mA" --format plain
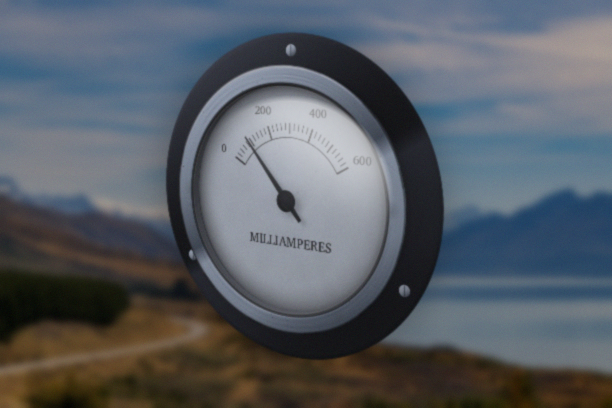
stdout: 100 mA
